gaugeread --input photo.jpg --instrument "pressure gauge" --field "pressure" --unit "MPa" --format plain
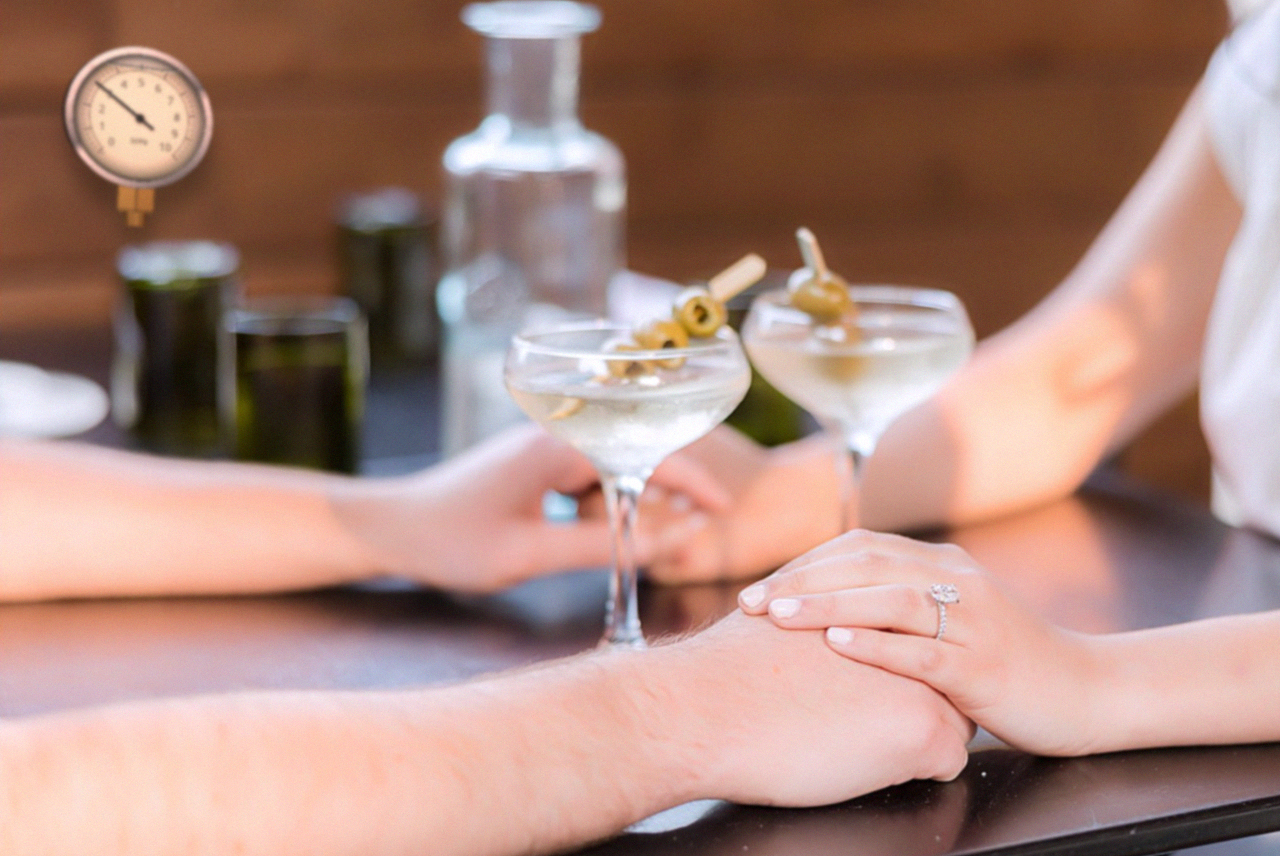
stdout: 3 MPa
